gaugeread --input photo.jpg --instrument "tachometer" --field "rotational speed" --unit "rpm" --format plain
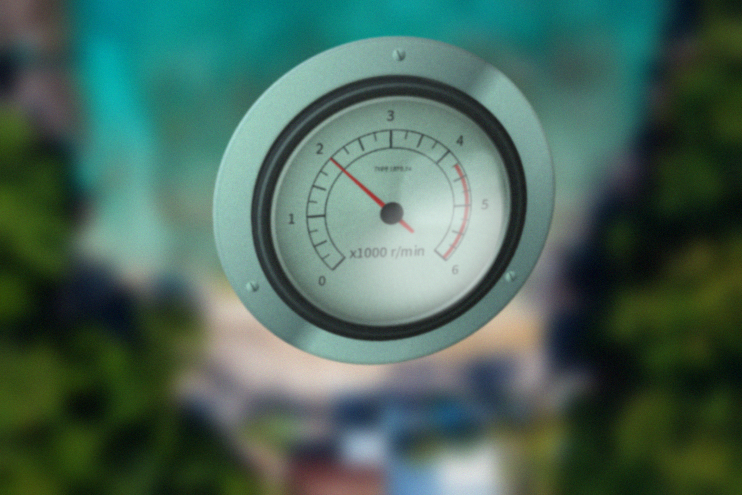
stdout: 2000 rpm
